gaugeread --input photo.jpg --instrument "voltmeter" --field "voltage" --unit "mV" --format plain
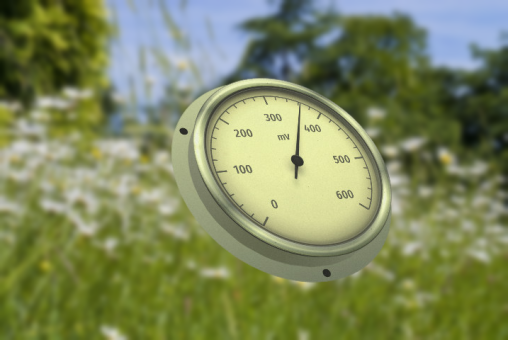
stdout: 360 mV
